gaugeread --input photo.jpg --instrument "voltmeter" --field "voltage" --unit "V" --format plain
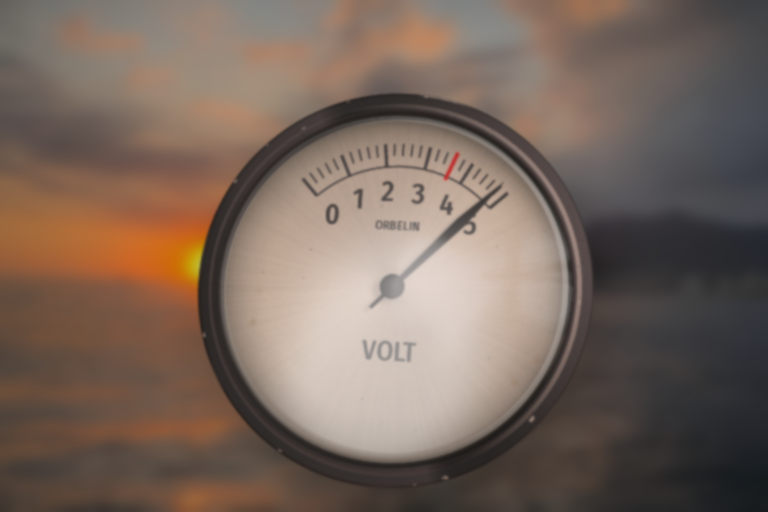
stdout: 4.8 V
